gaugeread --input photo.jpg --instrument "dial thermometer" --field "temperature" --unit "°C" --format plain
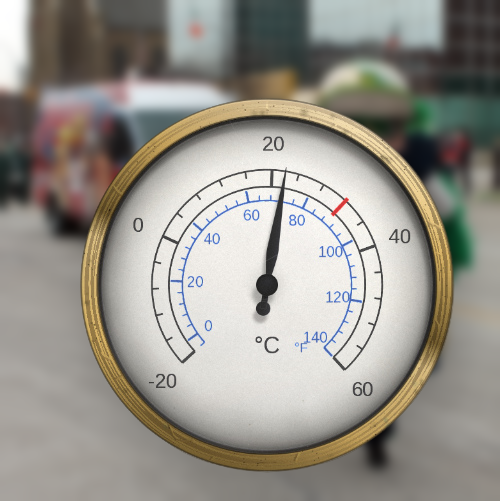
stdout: 22 °C
